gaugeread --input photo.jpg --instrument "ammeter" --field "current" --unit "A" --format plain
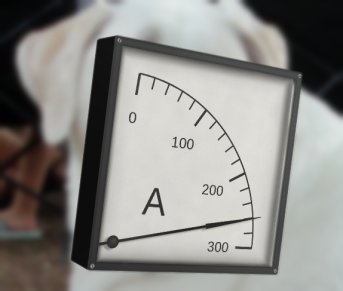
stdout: 260 A
